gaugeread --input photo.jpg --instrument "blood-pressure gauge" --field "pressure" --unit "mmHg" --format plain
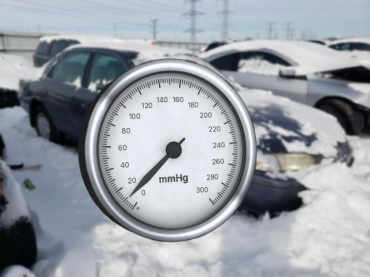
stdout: 10 mmHg
